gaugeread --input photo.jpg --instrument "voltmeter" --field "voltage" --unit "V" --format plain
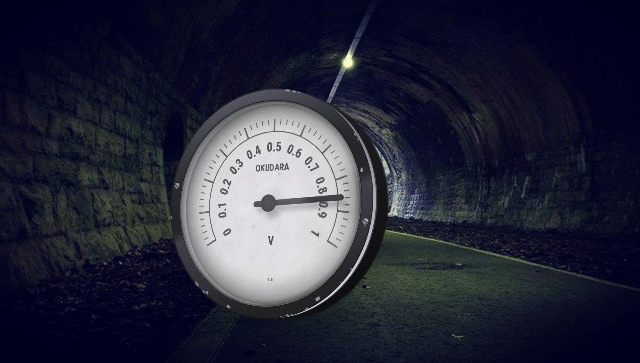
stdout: 0.86 V
